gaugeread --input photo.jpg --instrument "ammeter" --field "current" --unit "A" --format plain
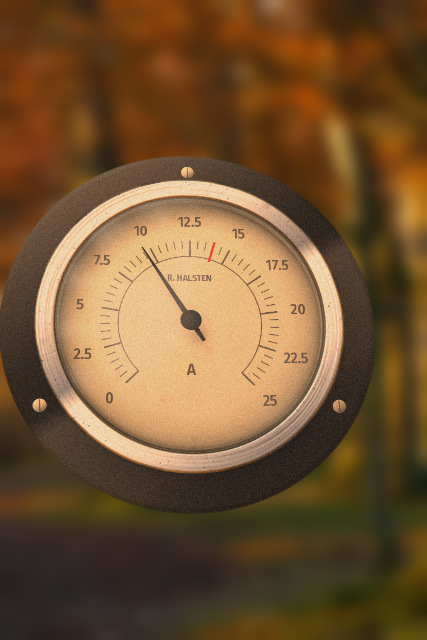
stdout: 9.5 A
